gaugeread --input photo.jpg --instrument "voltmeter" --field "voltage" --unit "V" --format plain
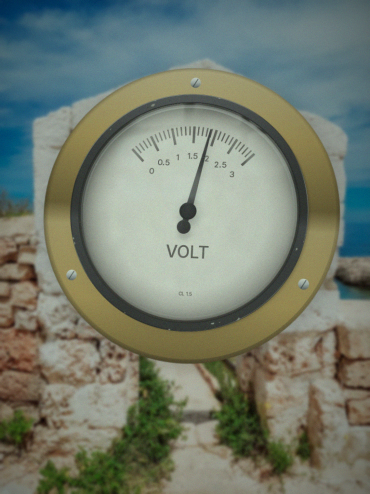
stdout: 1.9 V
